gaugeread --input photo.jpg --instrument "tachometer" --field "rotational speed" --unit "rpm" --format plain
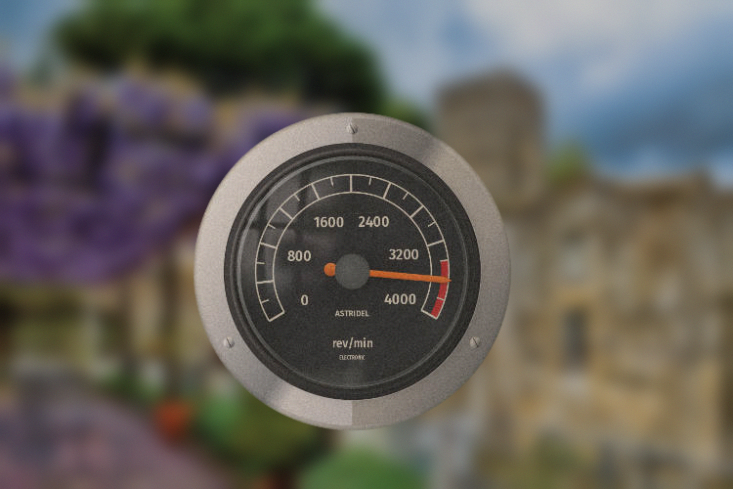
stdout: 3600 rpm
